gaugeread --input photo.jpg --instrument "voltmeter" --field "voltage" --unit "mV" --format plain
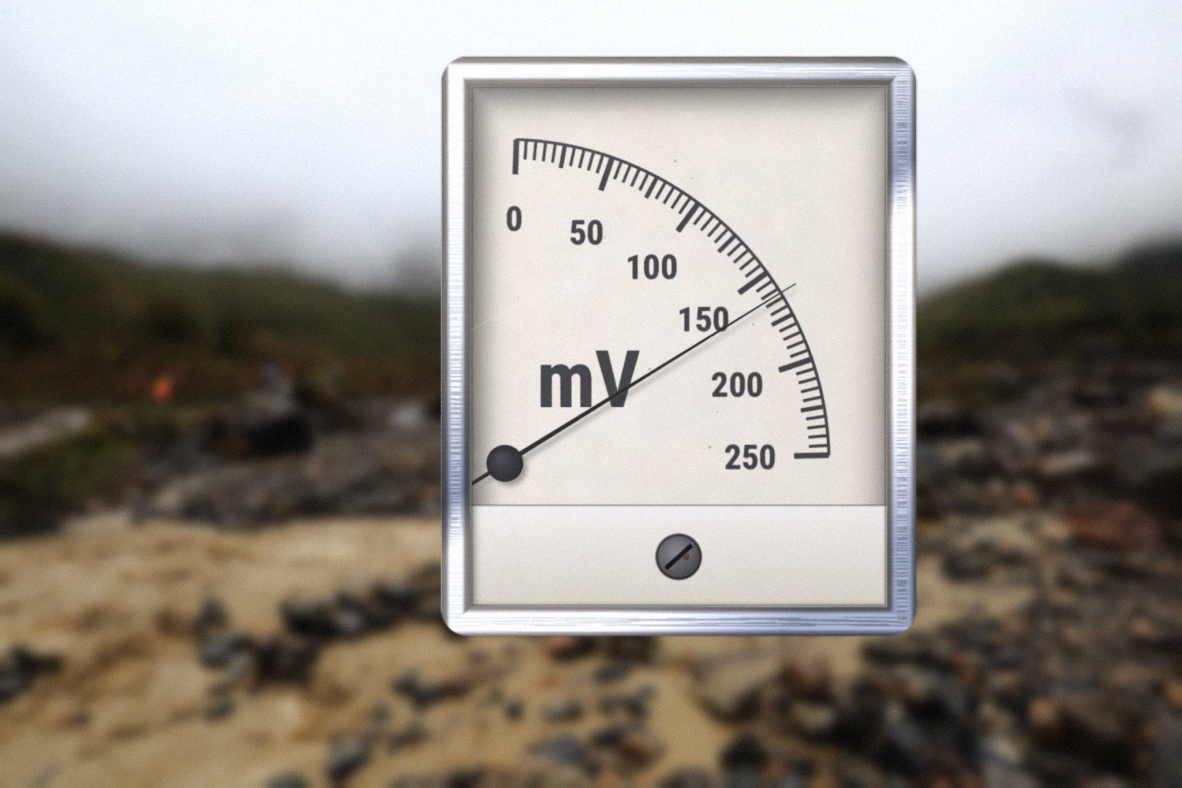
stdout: 162.5 mV
